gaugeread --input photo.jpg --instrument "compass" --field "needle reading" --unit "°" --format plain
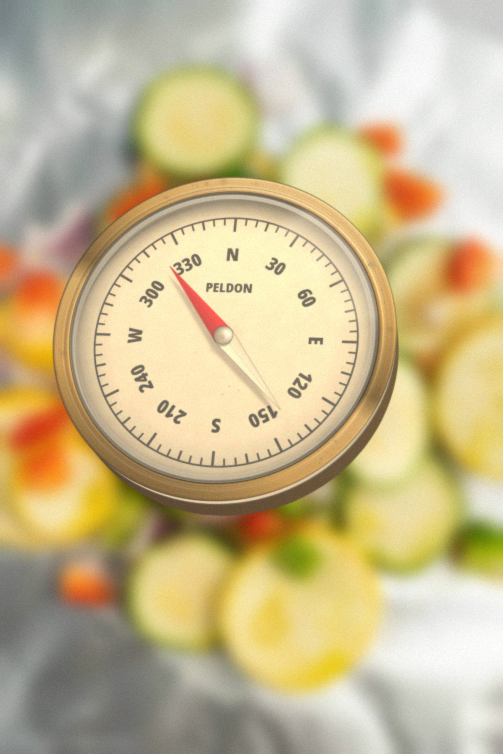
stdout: 320 °
